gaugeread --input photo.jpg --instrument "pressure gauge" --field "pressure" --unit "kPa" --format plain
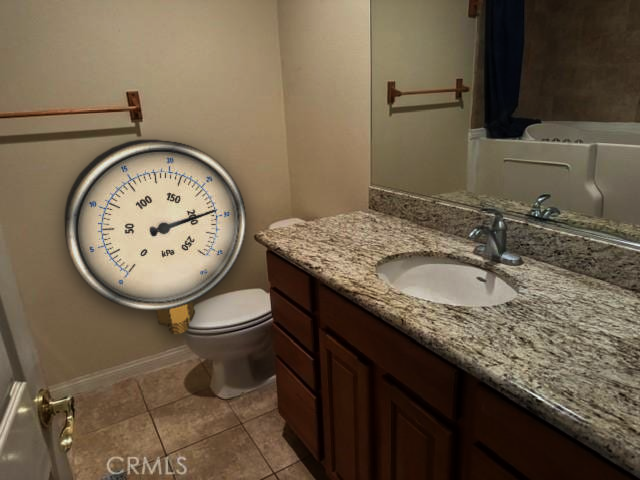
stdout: 200 kPa
